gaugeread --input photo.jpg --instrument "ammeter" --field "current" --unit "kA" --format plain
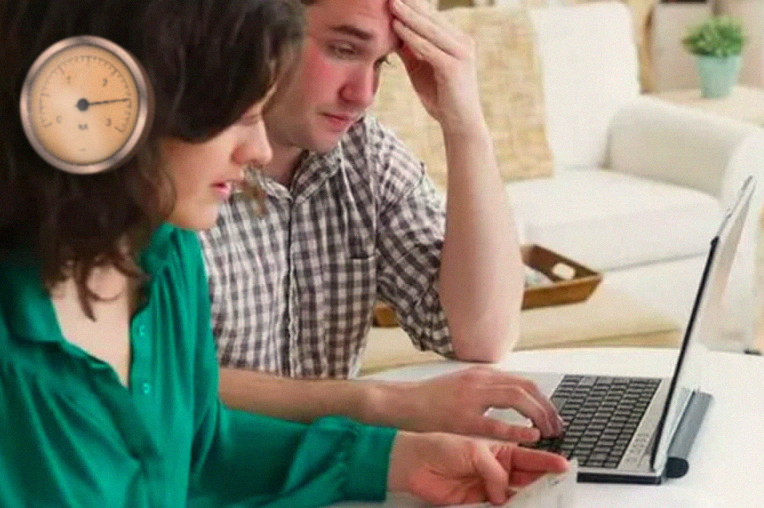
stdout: 2.5 kA
